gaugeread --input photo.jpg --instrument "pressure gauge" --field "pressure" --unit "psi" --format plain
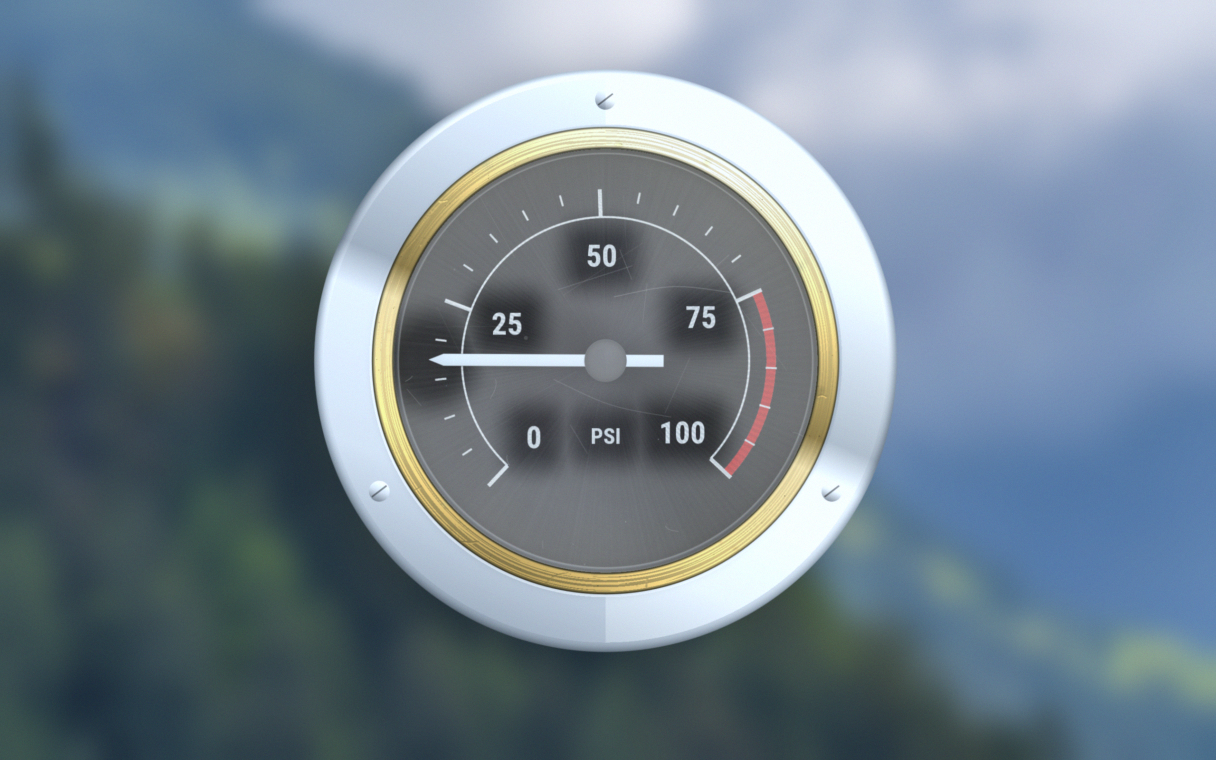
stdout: 17.5 psi
